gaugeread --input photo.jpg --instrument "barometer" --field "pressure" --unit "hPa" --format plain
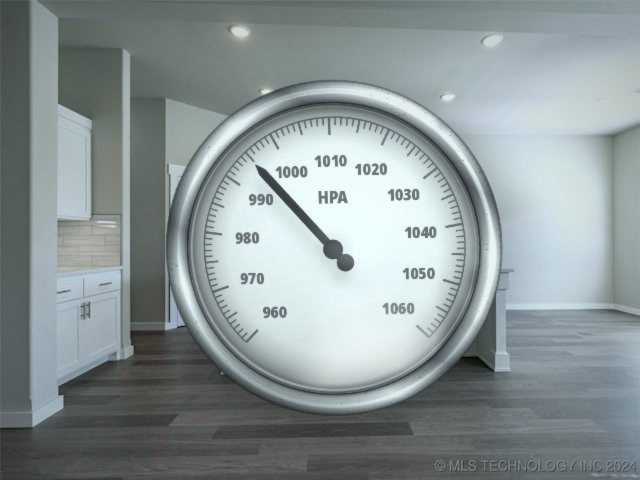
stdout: 995 hPa
